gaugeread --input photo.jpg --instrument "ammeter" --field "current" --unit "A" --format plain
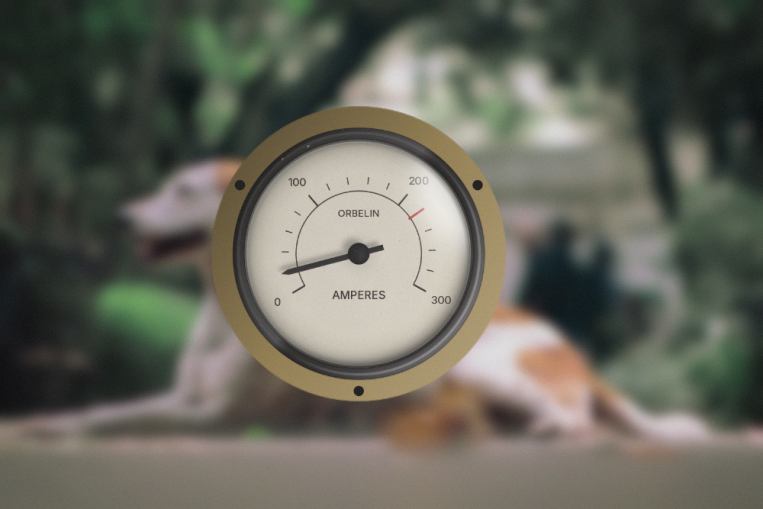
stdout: 20 A
